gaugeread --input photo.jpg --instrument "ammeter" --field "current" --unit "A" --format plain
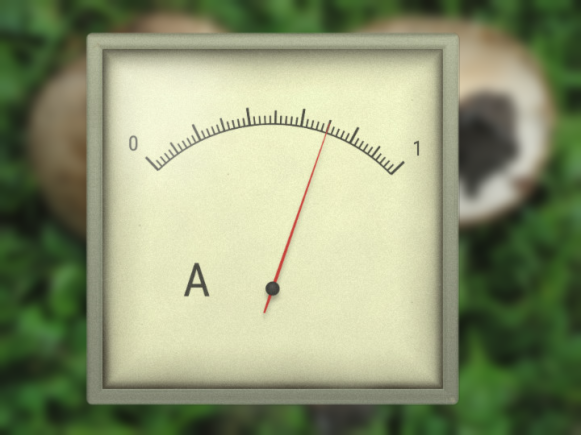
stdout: 0.7 A
